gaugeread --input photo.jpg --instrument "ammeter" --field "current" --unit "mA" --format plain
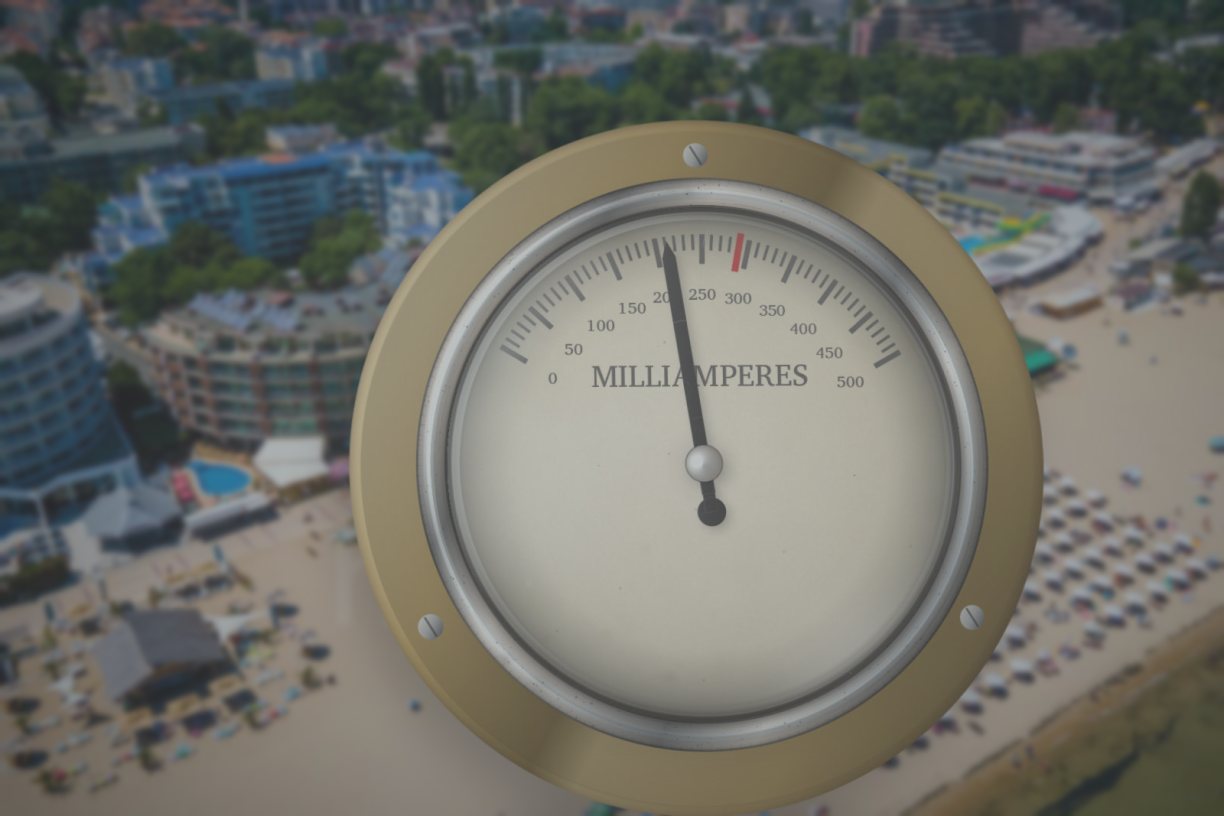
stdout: 210 mA
